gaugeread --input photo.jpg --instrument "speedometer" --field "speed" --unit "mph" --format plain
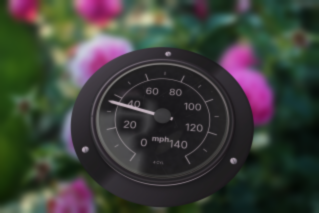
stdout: 35 mph
